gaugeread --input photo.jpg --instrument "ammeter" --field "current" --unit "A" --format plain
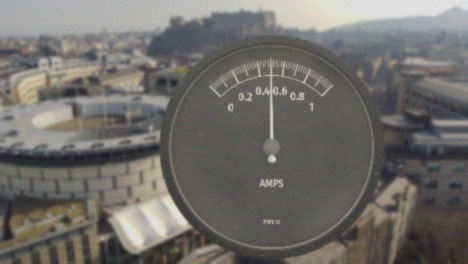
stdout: 0.5 A
